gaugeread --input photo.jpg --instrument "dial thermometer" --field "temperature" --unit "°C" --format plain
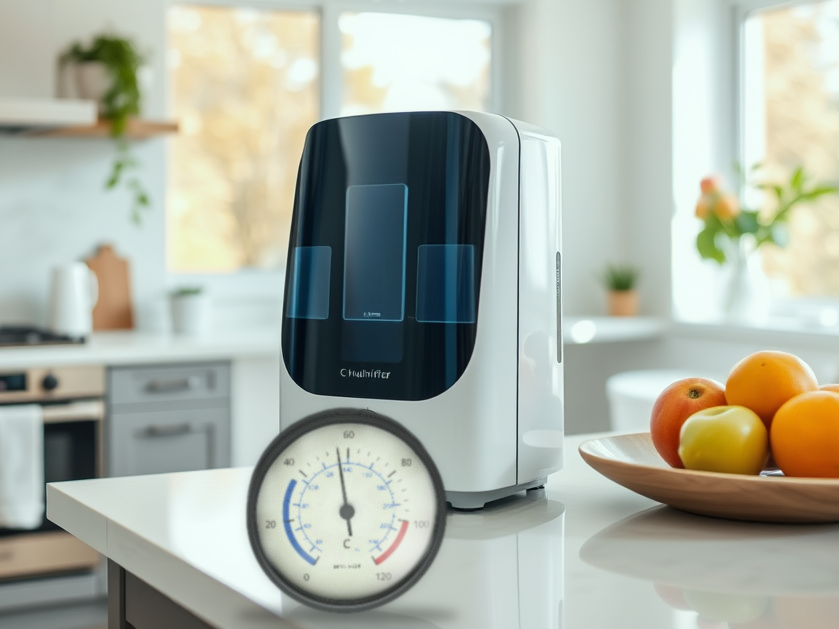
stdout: 56 °C
